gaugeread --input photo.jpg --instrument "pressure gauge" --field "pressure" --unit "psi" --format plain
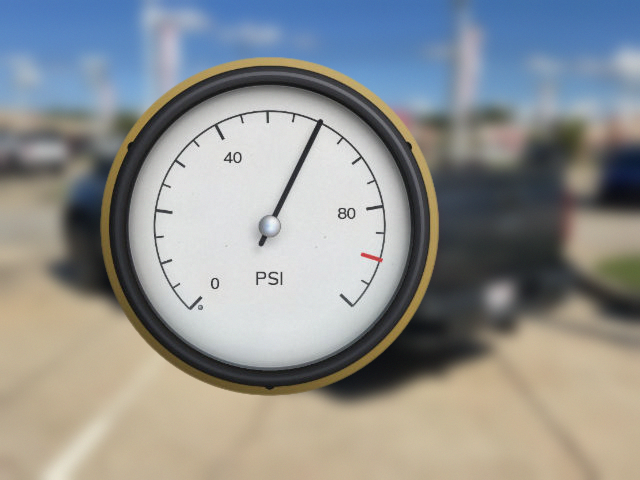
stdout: 60 psi
